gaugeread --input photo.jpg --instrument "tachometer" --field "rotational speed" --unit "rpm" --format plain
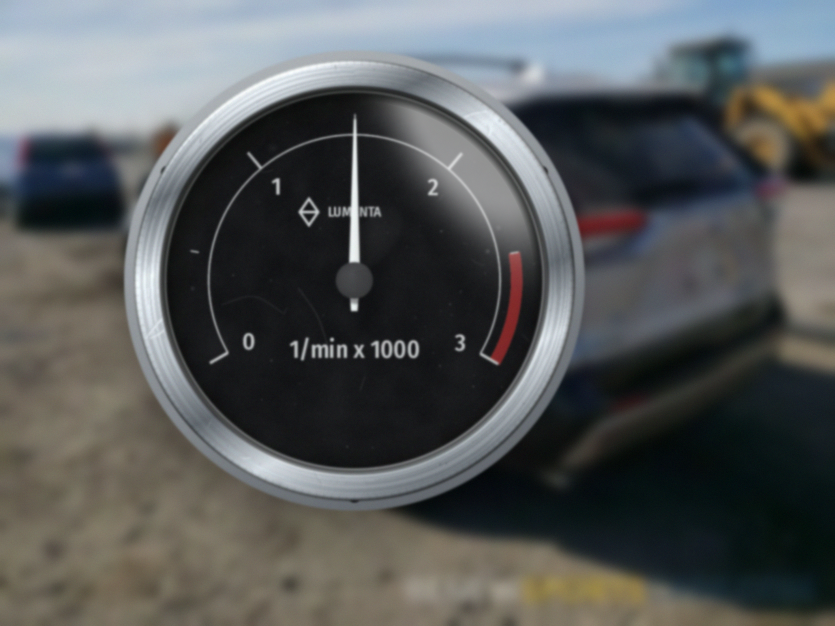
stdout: 1500 rpm
